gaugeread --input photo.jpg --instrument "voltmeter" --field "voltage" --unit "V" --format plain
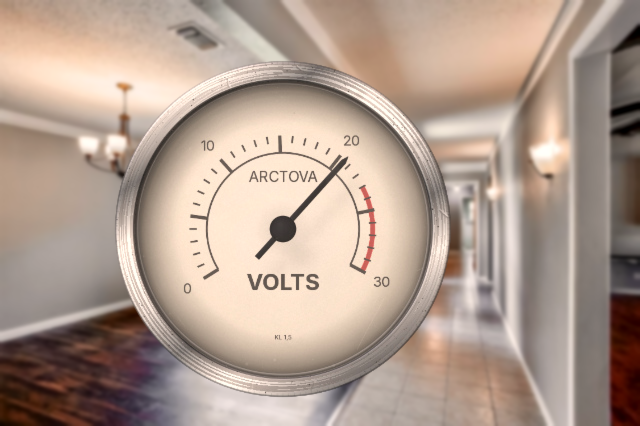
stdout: 20.5 V
